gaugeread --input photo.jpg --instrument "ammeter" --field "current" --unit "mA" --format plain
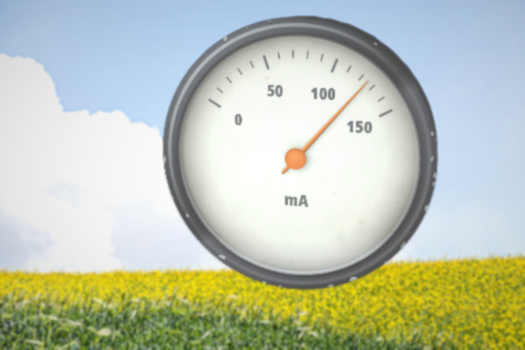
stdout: 125 mA
